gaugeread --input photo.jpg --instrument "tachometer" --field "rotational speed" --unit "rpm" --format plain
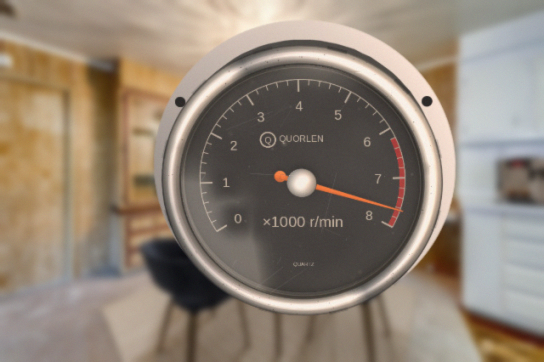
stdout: 7600 rpm
